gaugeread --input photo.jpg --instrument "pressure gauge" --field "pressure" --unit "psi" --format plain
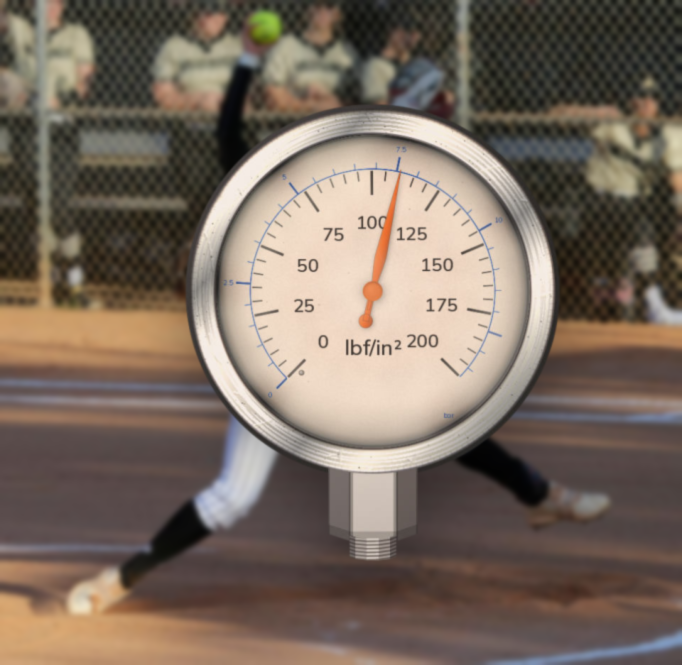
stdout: 110 psi
